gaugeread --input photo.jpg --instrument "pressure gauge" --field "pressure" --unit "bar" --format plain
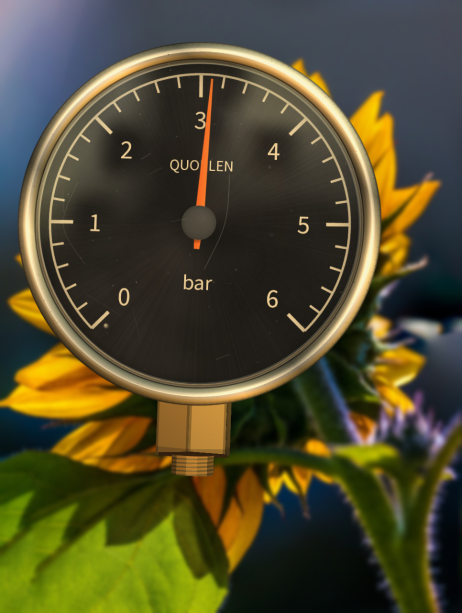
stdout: 3.1 bar
